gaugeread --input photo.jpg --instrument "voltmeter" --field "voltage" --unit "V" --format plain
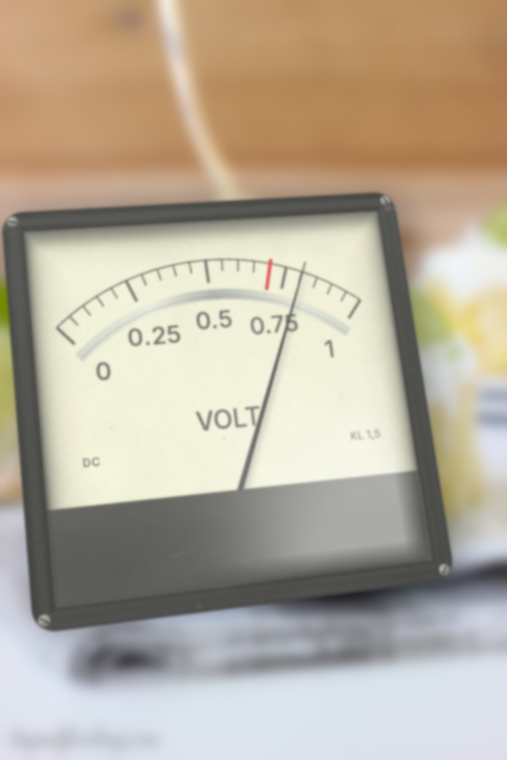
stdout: 0.8 V
